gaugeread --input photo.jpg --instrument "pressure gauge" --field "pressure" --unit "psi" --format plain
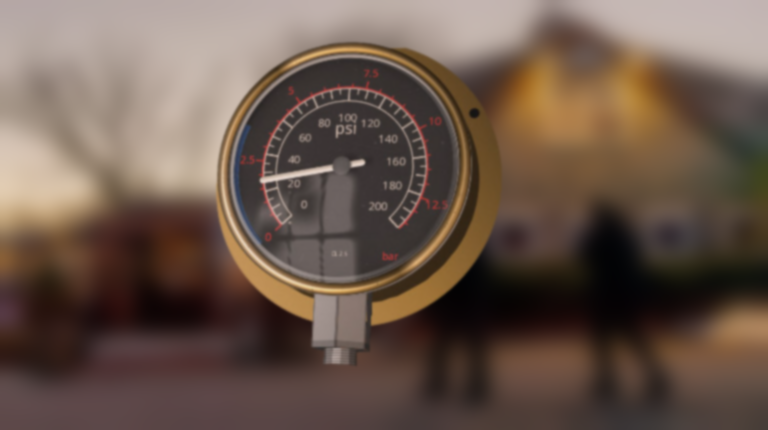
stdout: 25 psi
